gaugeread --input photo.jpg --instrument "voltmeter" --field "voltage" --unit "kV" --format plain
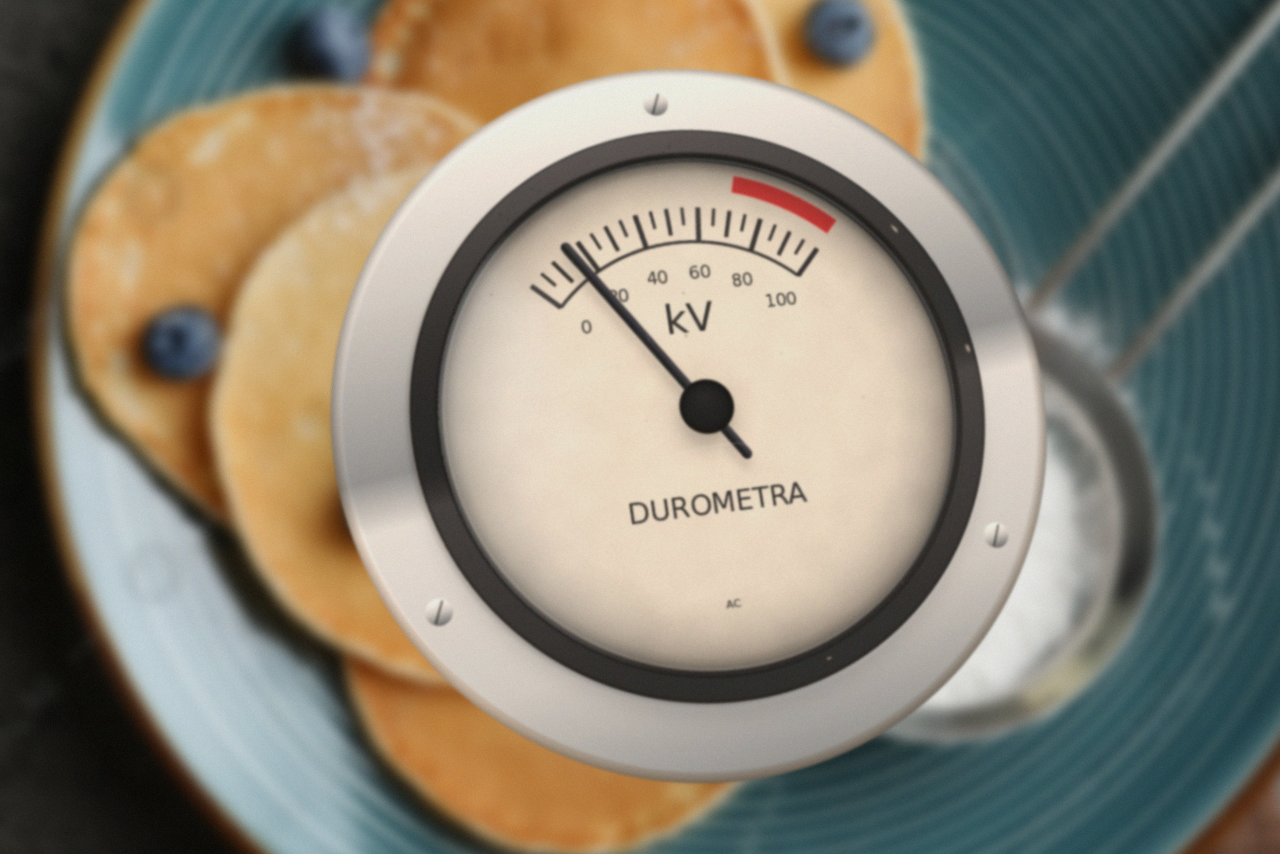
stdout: 15 kV
